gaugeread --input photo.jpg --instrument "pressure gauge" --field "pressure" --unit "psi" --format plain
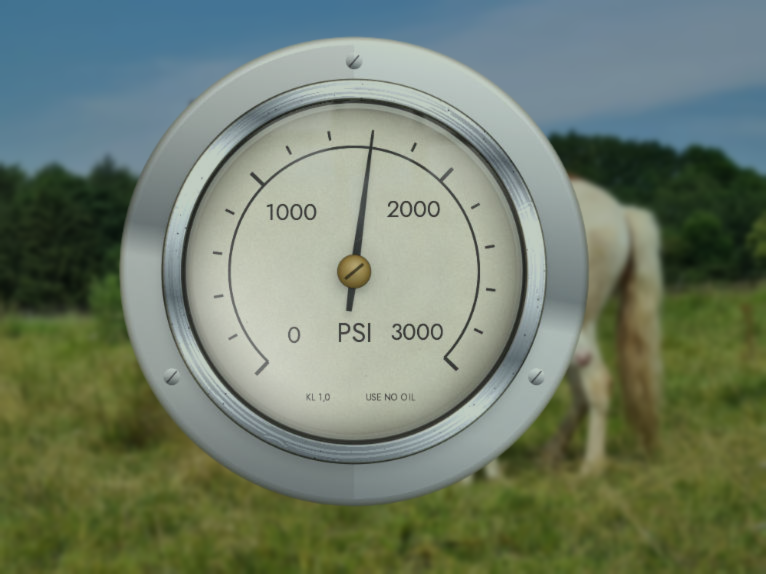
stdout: 1600 psi
